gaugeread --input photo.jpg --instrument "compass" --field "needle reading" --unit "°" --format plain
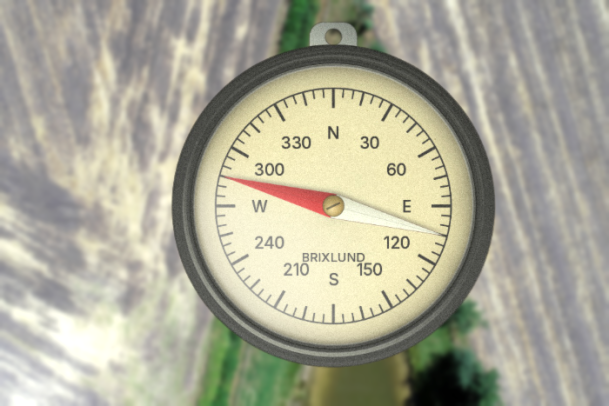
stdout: 285 °
